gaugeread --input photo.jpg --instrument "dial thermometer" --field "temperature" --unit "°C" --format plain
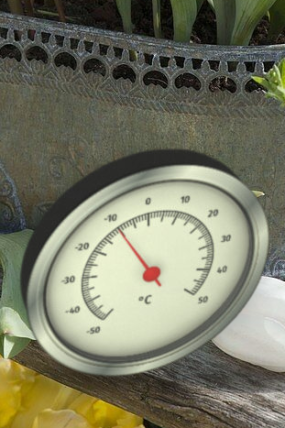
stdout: -10 °C
